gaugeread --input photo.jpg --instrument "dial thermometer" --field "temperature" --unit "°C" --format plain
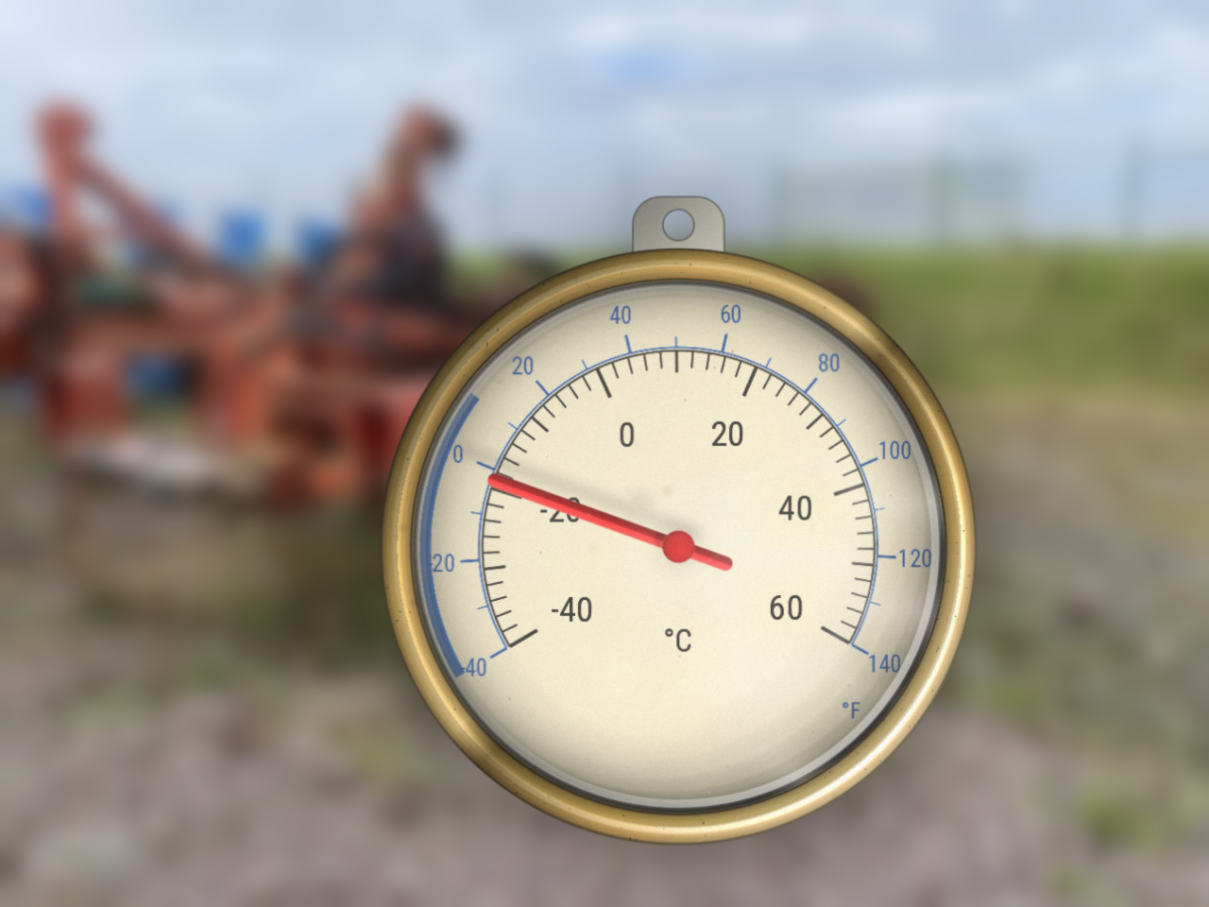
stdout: -19 °C
